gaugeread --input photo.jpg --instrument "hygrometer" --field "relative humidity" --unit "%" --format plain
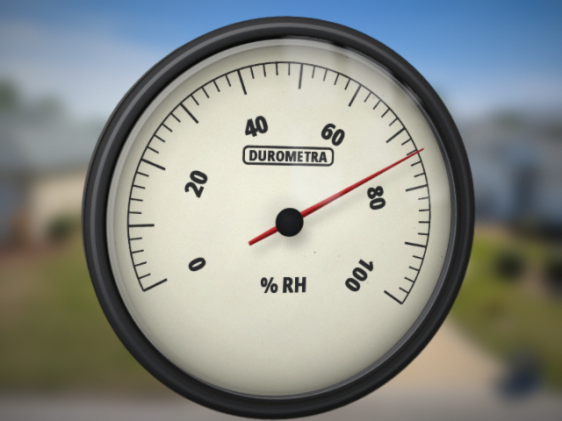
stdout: 74 %
